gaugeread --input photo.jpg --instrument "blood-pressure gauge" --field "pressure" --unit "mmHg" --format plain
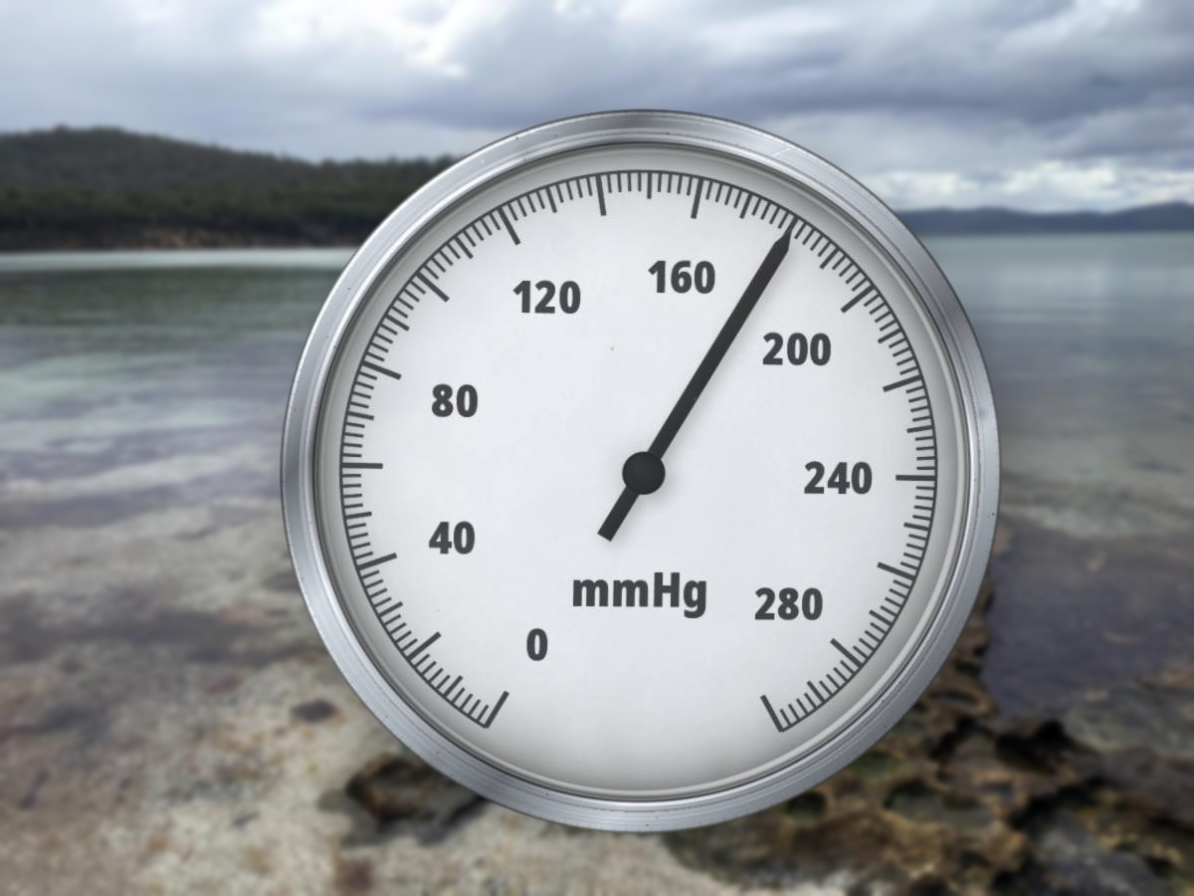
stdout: 180 mmHg
